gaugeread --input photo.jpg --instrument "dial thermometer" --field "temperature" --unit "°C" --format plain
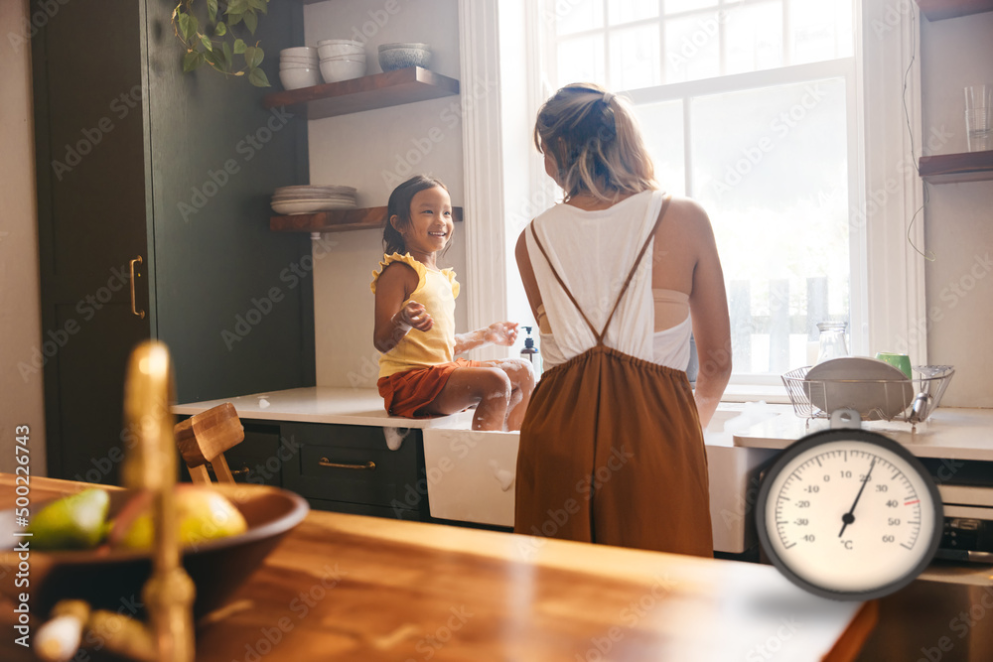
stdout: 20 °C
